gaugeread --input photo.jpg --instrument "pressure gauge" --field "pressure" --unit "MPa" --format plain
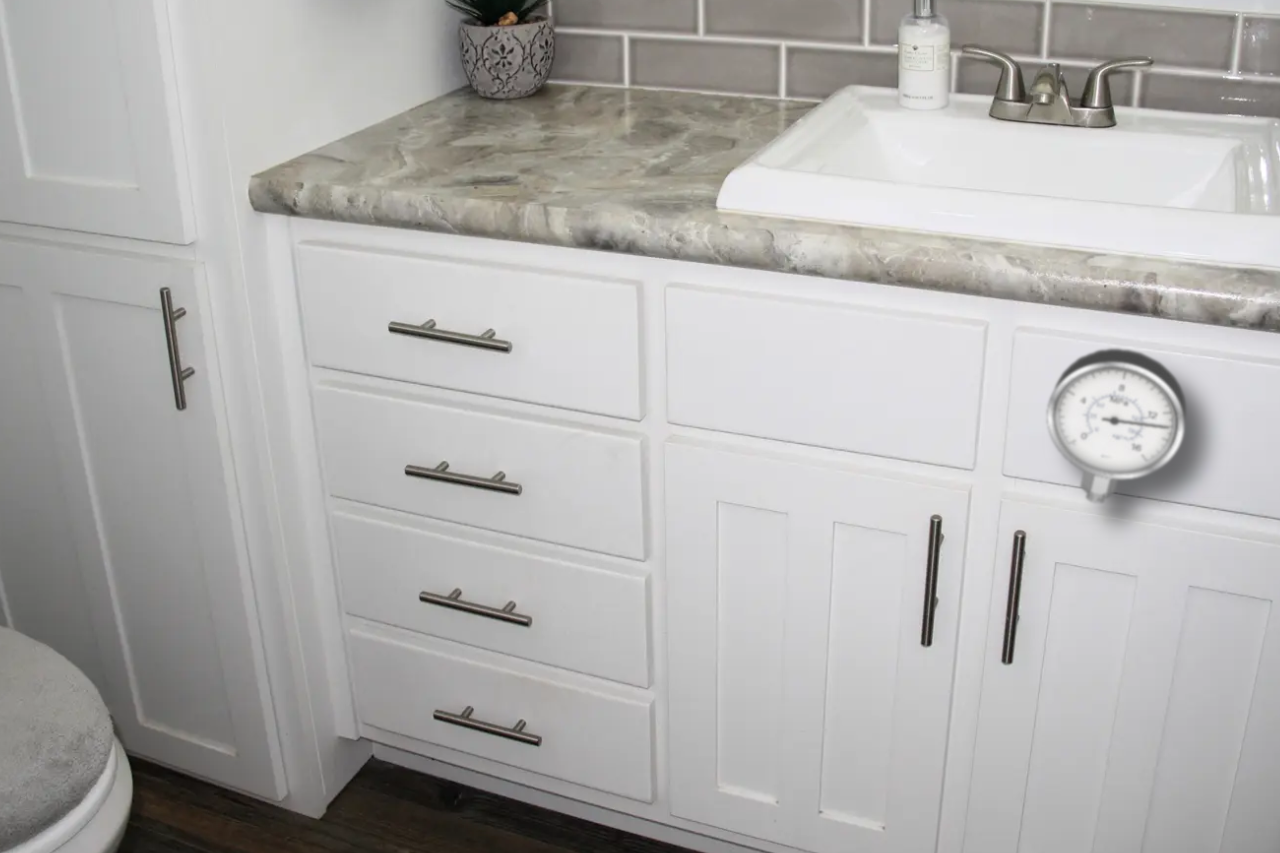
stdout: 13 MPa
